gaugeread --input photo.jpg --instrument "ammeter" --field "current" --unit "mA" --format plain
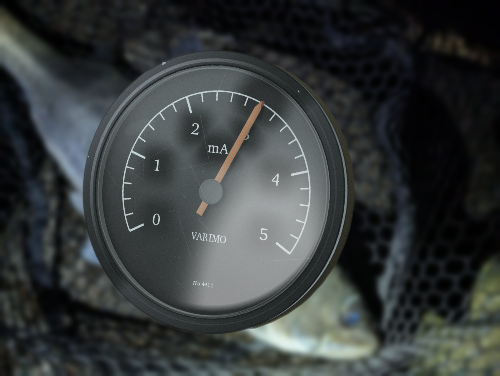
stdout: 3 mA
